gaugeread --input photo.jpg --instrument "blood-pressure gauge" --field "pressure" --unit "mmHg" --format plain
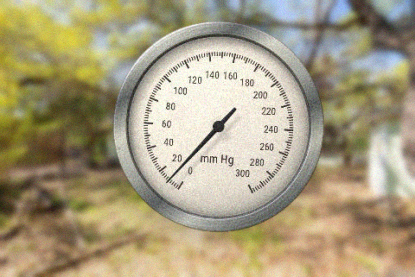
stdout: 10 mmHg
